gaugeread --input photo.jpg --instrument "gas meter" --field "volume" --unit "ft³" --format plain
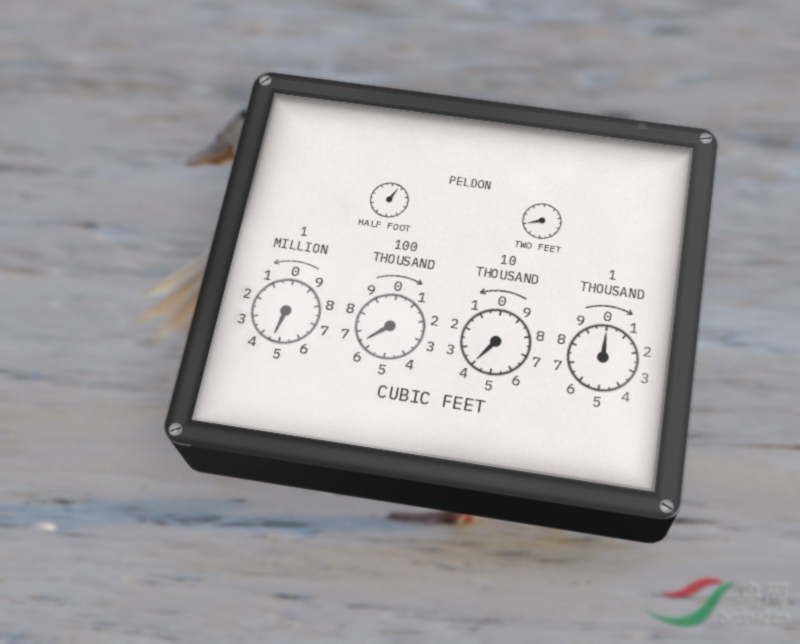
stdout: 464000 ft³
